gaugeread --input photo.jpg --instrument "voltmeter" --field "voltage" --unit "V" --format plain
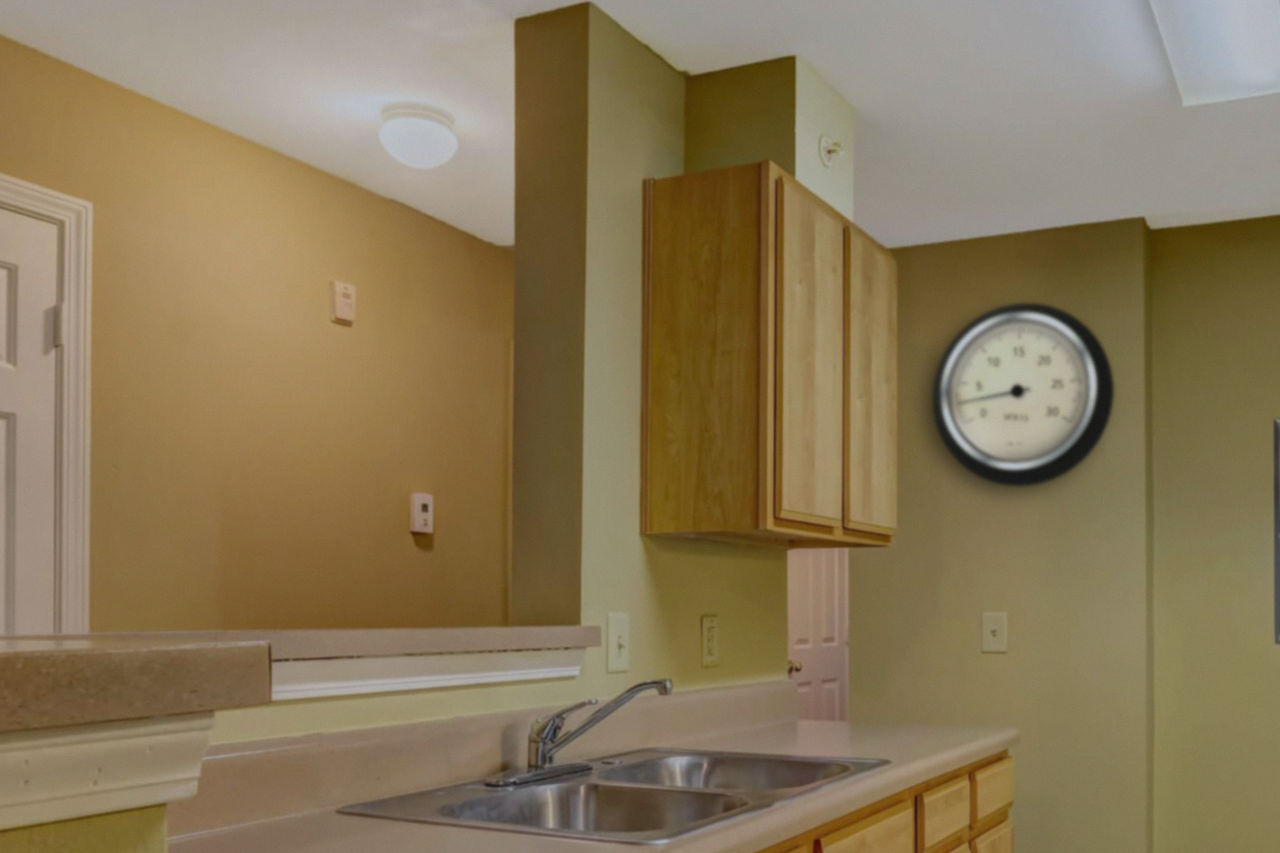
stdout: 2.5 V
